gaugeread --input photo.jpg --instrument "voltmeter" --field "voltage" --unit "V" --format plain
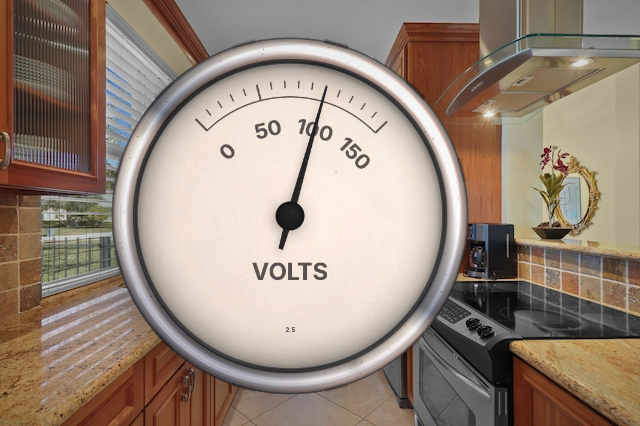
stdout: 100 V
